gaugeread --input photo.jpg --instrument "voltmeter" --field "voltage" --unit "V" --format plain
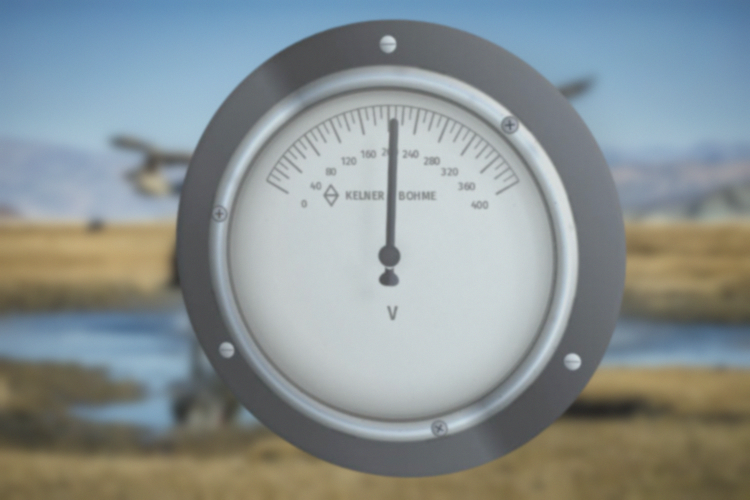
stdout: 210 V
